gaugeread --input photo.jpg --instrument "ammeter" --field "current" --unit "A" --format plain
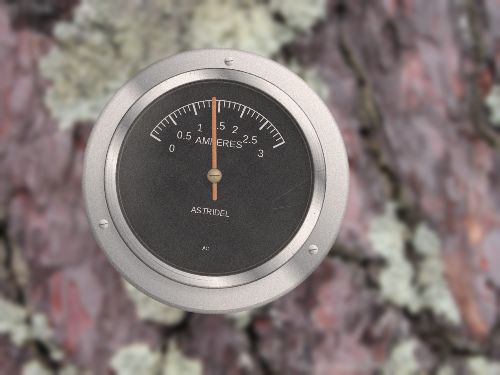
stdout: 1.4 A
